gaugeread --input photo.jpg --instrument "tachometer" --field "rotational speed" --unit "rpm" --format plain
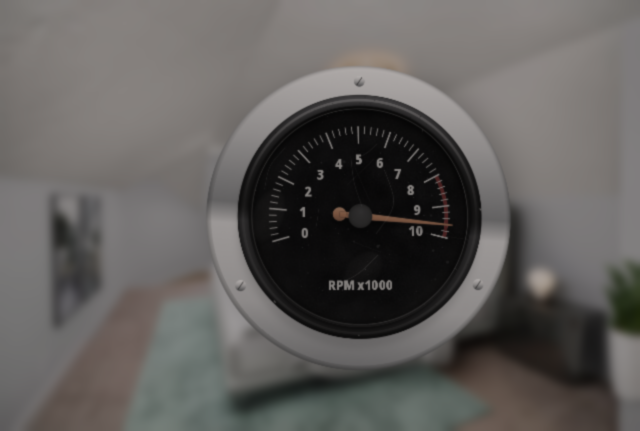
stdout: 9600 rpm
